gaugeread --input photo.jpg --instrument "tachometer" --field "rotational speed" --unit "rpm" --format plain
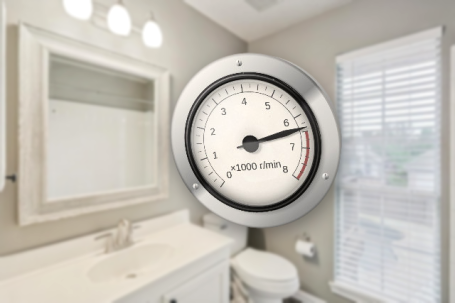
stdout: 6375 rpm
